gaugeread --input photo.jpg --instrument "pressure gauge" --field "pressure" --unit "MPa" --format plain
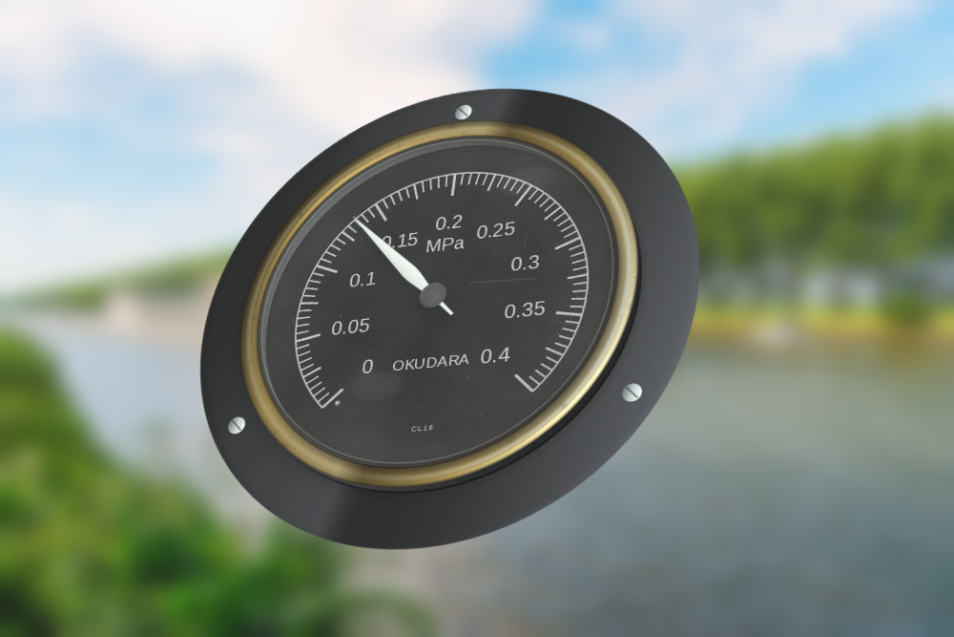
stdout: 0.135 MPa
